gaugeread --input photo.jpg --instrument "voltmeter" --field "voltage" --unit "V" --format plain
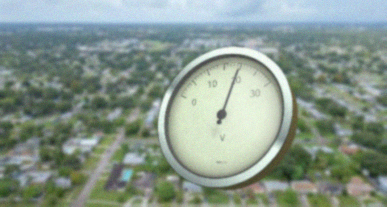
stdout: 20 V
